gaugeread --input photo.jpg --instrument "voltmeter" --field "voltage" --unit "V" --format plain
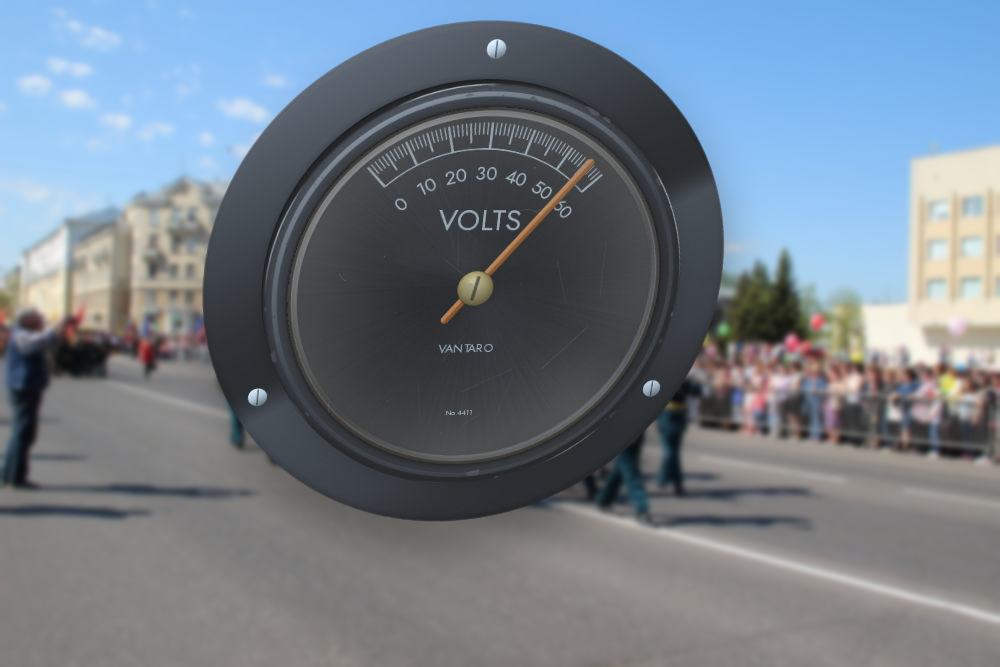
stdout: 55 V
